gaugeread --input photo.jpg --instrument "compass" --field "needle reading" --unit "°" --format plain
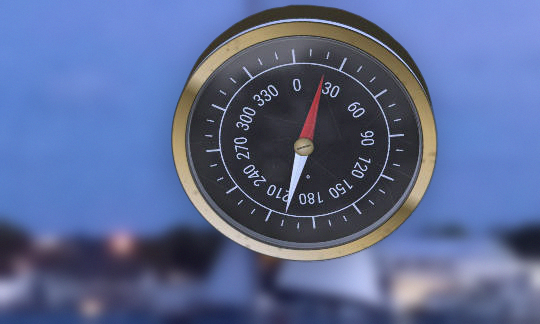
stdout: 20 °
